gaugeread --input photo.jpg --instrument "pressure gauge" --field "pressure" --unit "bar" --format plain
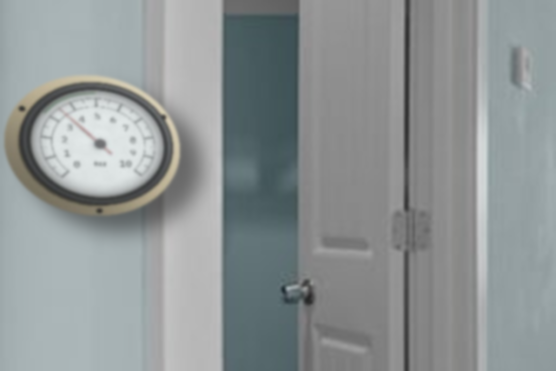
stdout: 3.5 bar
